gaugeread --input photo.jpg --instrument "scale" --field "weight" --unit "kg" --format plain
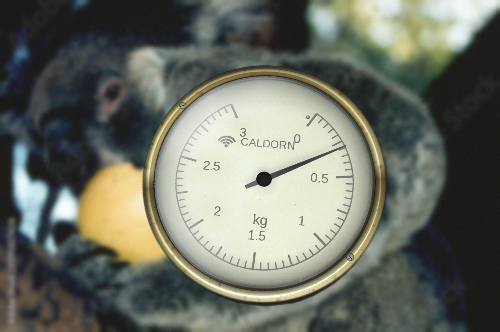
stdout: 0.3 kg
